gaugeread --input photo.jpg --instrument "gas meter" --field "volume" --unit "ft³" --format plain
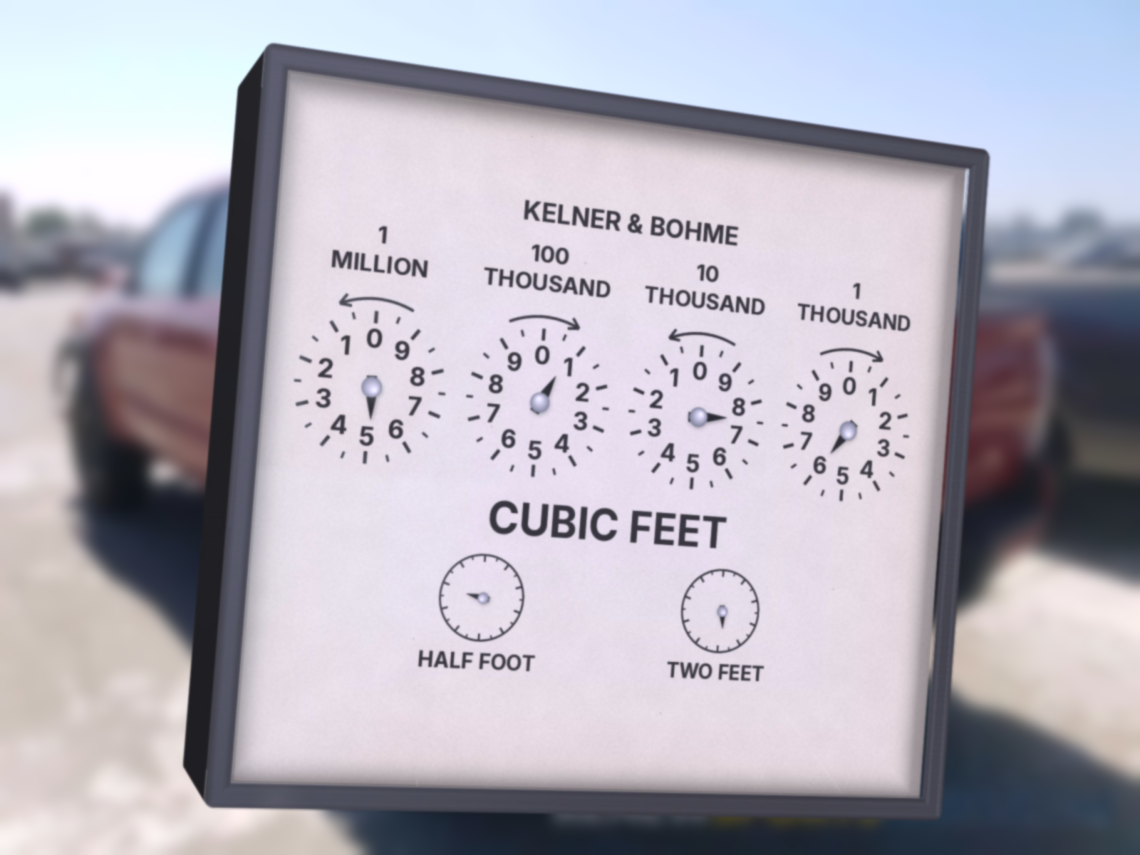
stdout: 507600 ft³
